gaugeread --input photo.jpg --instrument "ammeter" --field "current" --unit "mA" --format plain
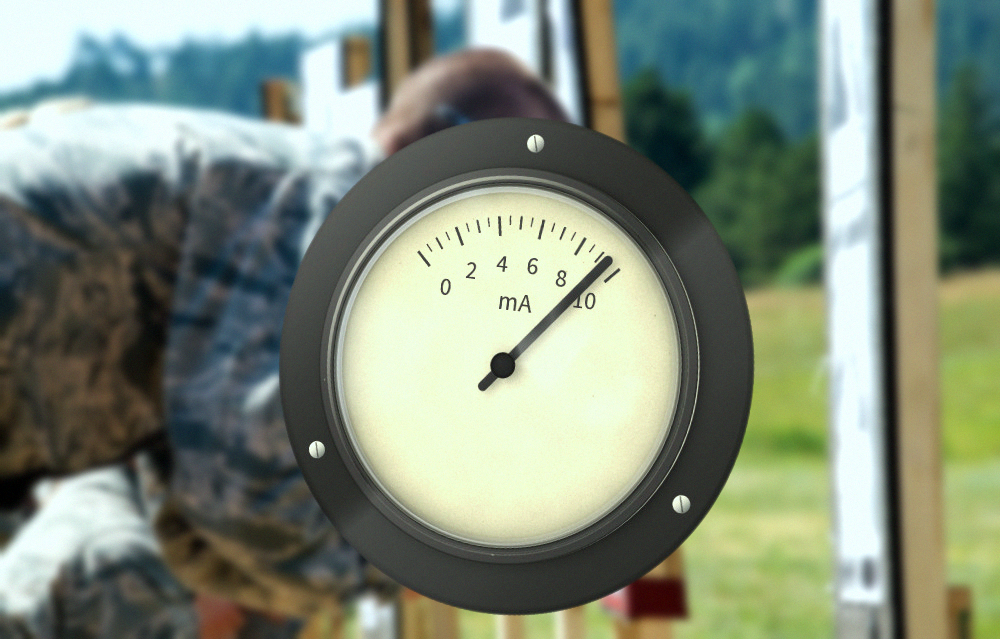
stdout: 9.5 mA
